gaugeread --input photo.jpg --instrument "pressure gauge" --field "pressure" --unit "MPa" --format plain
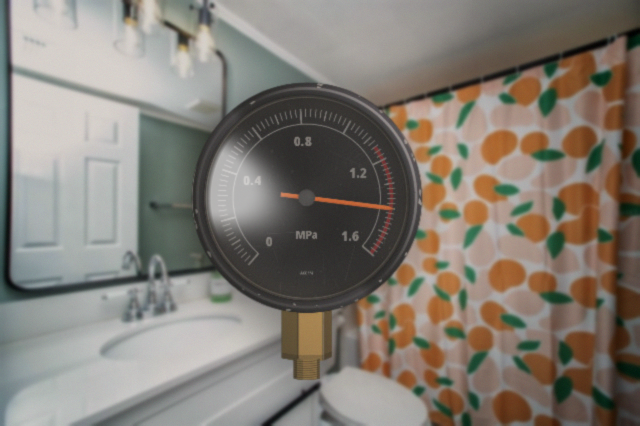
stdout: 1.4 MPa
